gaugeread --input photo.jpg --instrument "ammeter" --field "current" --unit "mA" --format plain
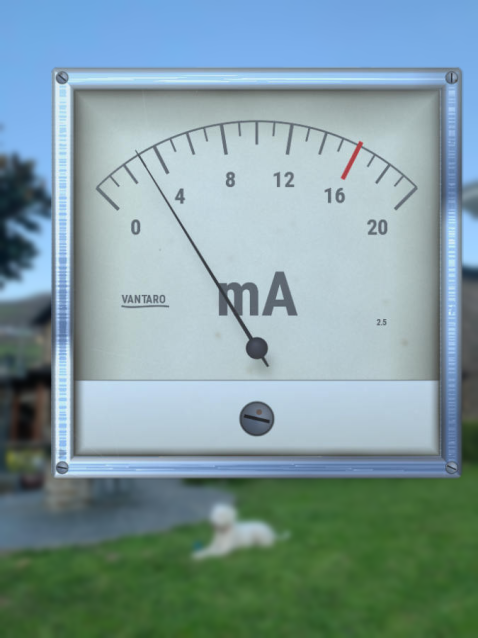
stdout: 3 mA
